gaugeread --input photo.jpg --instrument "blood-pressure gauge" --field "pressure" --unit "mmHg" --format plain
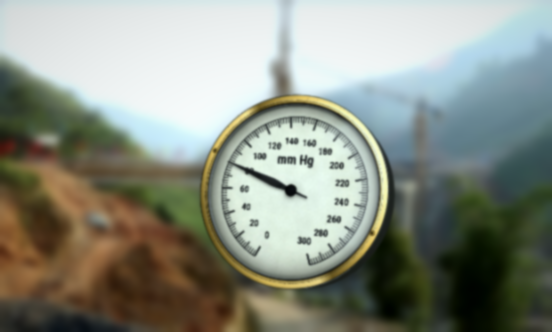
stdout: 80 mmHg
